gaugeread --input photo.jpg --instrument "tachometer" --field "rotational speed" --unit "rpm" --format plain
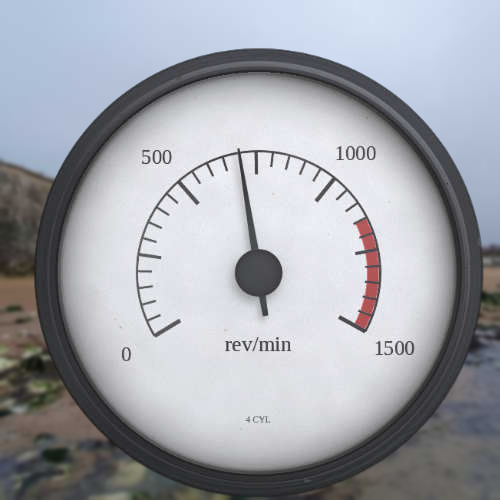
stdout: 700 rpm
